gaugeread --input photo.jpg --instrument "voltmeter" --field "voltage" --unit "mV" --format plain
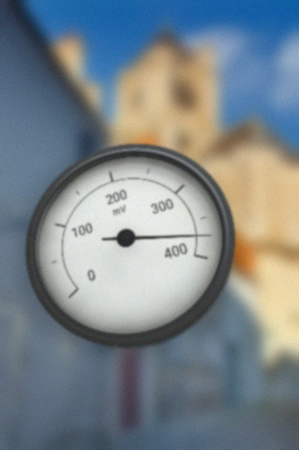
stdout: 375 mV
